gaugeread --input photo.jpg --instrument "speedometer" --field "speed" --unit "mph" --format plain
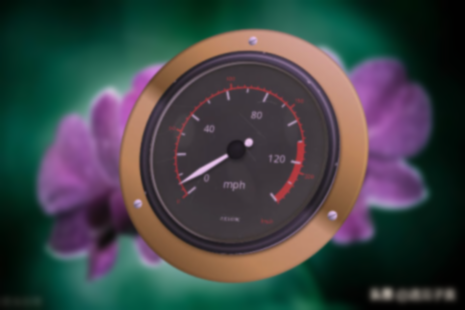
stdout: 5 mph
